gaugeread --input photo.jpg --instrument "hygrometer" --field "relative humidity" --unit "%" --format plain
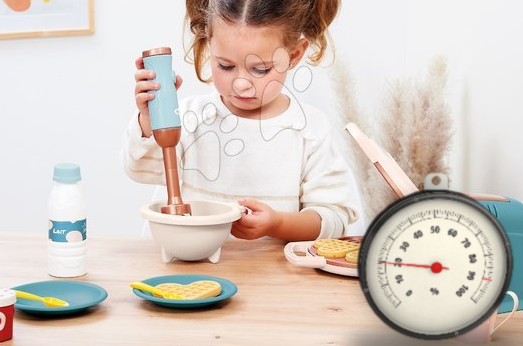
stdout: 20 %
